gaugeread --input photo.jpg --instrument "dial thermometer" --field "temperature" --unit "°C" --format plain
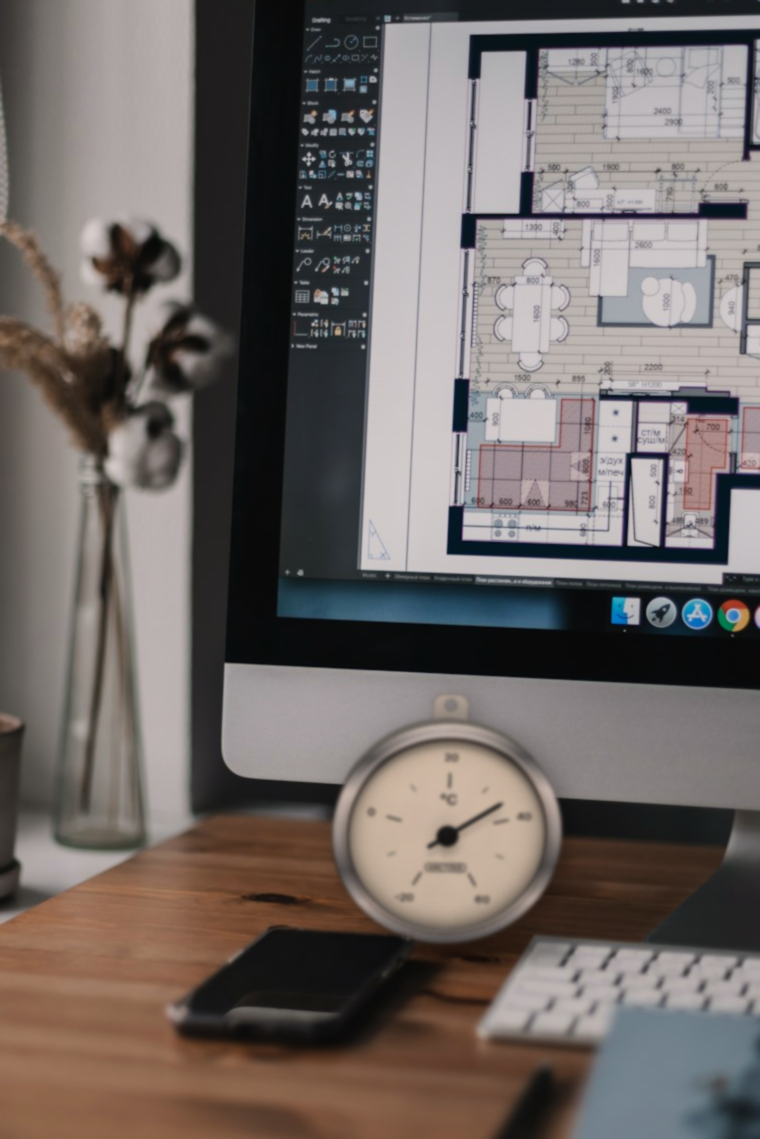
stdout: 35 °C
